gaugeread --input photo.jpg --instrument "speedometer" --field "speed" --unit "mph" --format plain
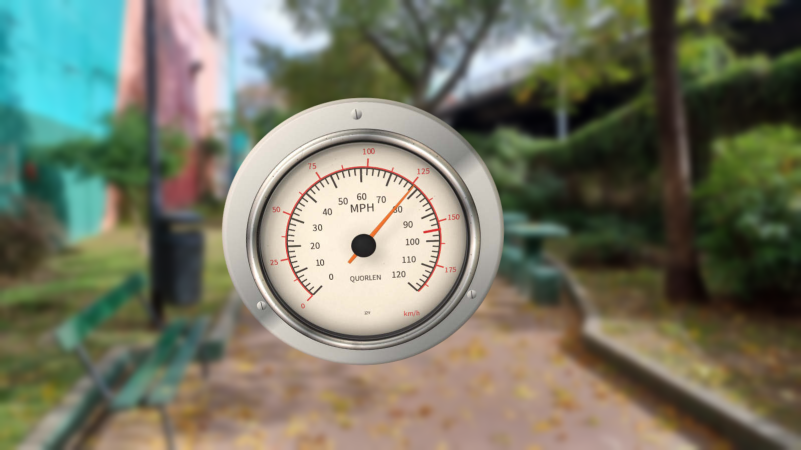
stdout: 78 mph
